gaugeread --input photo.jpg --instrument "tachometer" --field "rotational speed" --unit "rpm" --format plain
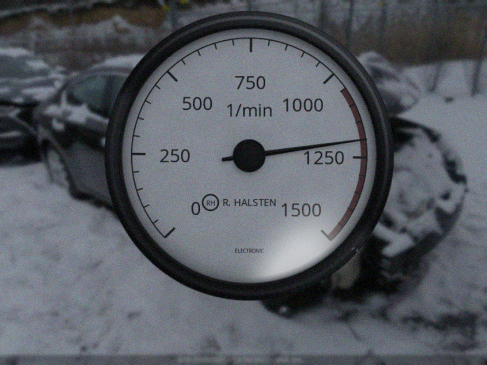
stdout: 1200 rpm
